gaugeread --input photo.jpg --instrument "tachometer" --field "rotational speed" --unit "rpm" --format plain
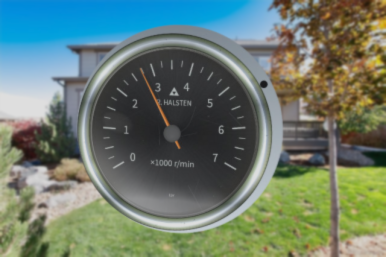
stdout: 2750 rpm
